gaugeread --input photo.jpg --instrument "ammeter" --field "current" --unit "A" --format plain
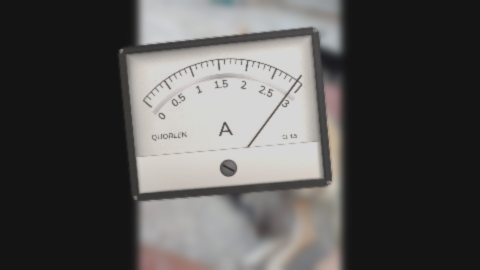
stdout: 2.9 A
